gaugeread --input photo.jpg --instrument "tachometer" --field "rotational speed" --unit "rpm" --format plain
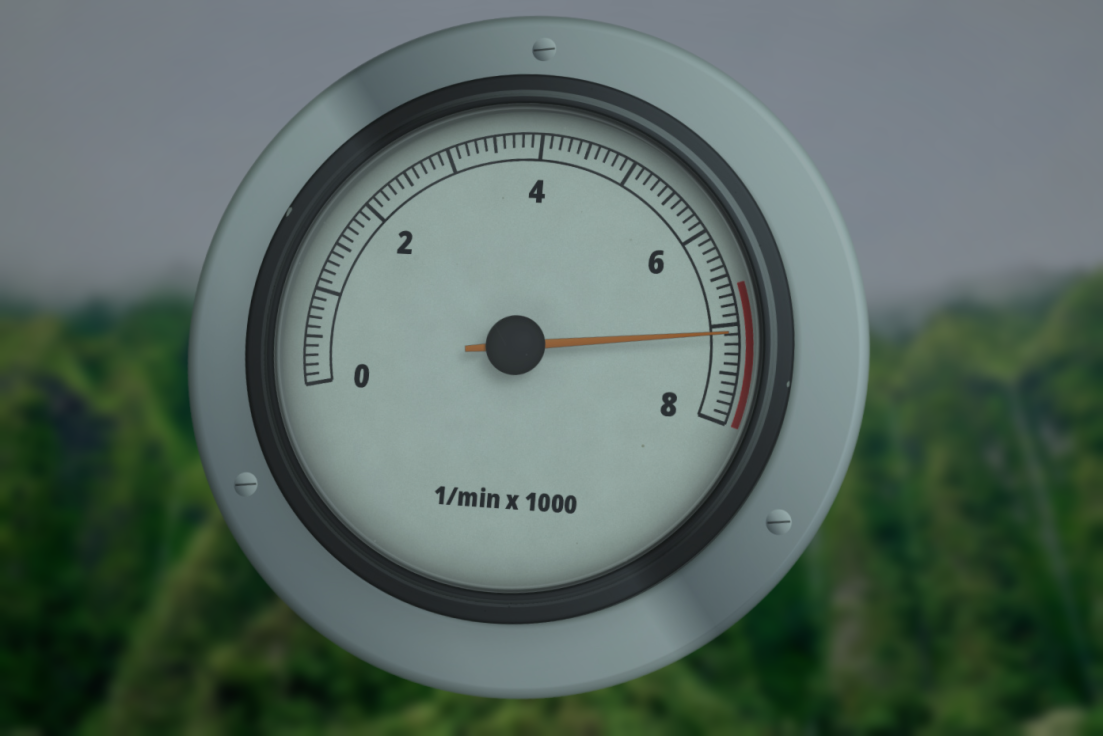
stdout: 7100 rpm
